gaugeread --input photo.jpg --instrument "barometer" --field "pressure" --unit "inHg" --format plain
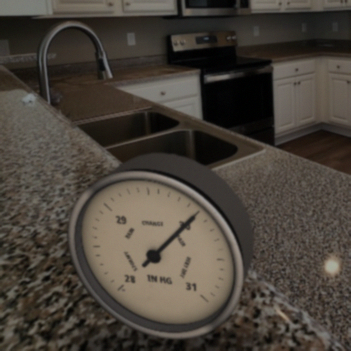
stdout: 30 inHg
